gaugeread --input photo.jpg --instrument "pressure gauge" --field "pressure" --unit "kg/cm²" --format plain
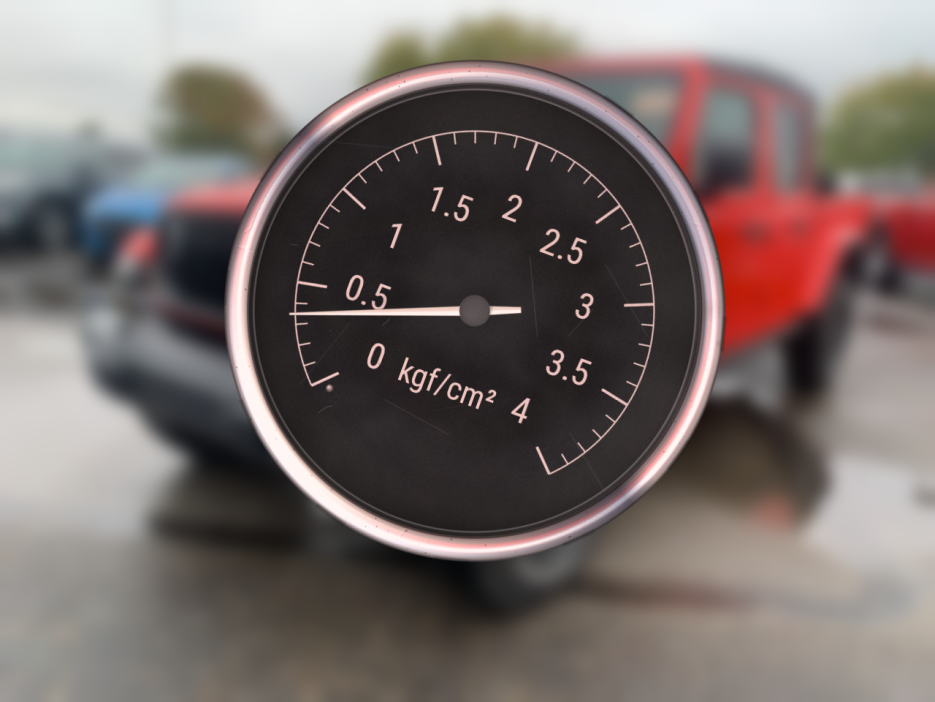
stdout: 0.35 kg/cm²
